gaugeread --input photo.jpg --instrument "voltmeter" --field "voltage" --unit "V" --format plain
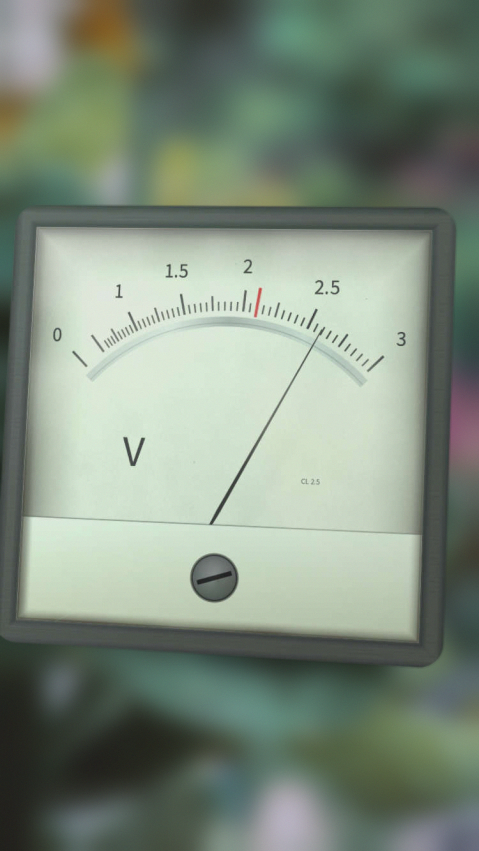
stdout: 2.6 V
